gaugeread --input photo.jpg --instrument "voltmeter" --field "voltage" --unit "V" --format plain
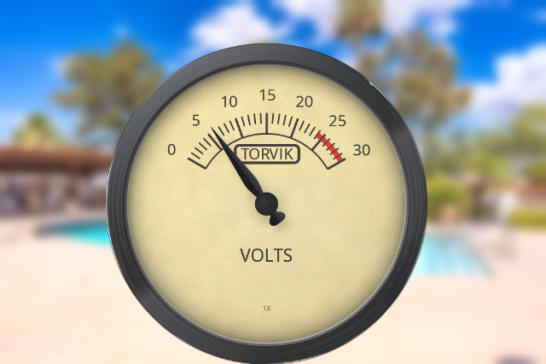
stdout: 6 V
